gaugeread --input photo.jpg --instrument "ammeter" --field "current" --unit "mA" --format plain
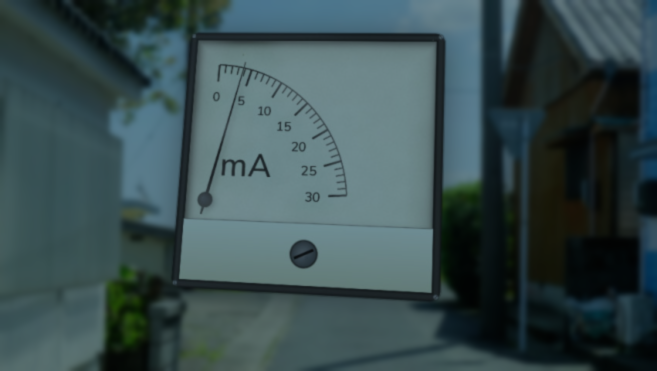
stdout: 4 mA
